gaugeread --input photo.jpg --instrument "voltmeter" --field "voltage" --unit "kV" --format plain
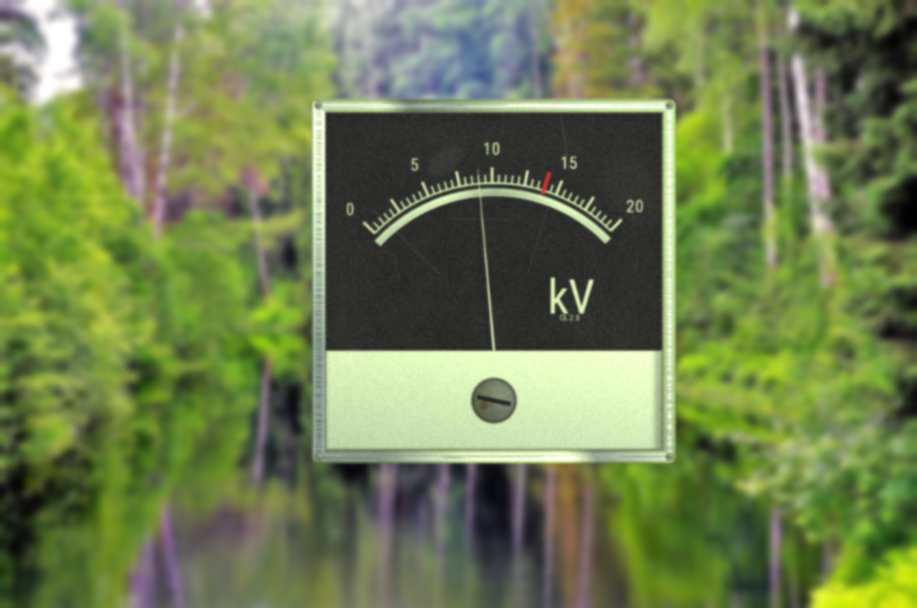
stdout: 9 kV
